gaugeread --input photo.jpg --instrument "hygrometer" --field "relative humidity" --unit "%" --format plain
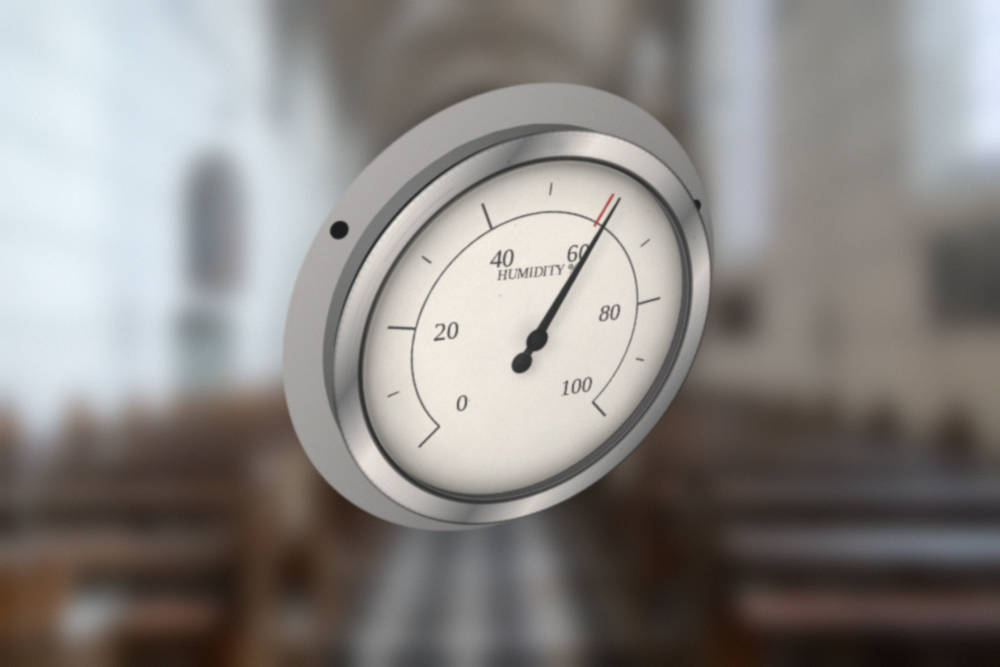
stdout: 60 %
